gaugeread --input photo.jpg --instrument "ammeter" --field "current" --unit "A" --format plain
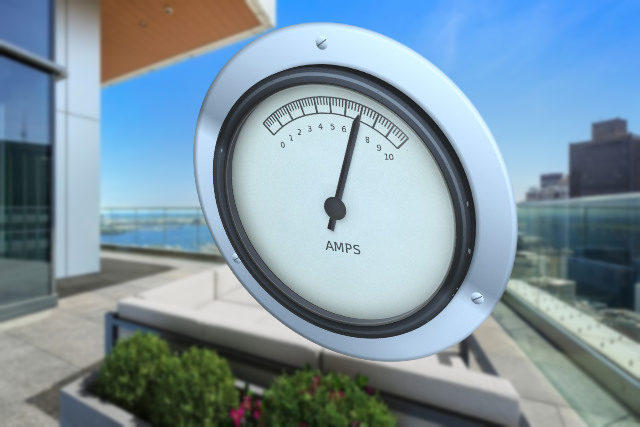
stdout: 7 A
